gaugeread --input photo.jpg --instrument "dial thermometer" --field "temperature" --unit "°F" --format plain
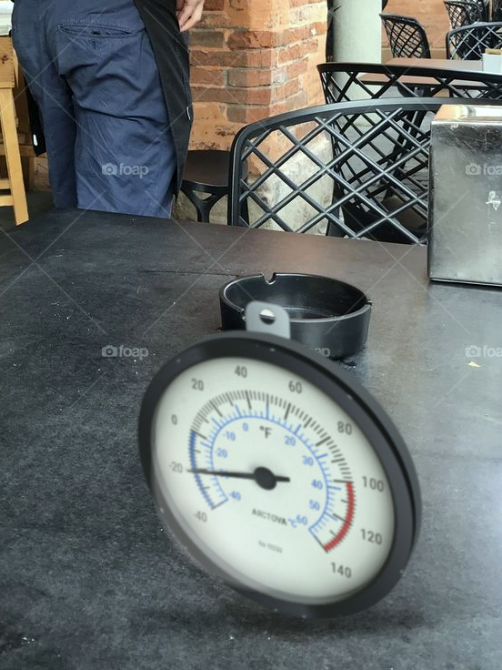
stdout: -20 °F
